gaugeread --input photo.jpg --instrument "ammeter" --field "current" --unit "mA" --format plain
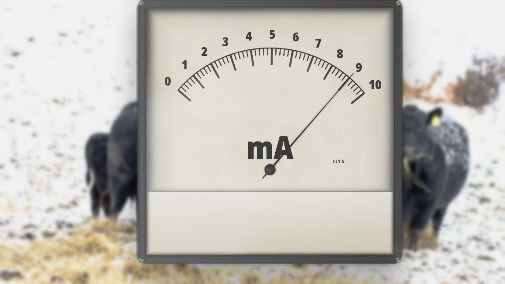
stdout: 9 mA
